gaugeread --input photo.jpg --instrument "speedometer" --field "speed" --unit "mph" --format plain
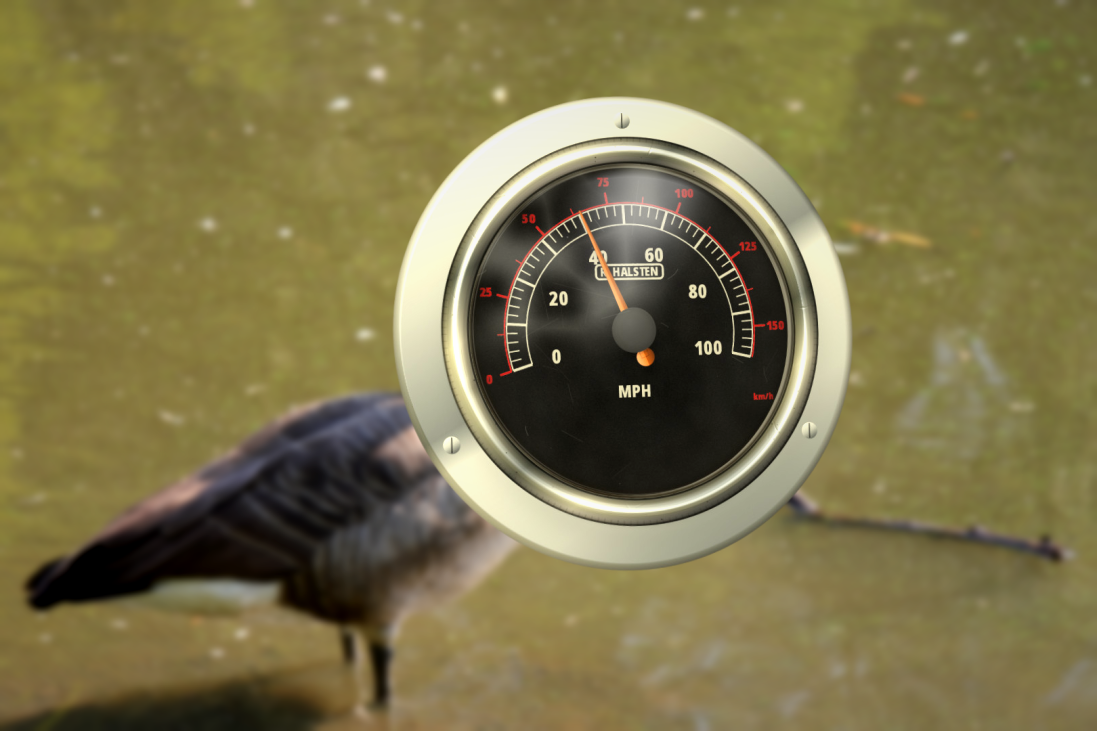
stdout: 40 mph
